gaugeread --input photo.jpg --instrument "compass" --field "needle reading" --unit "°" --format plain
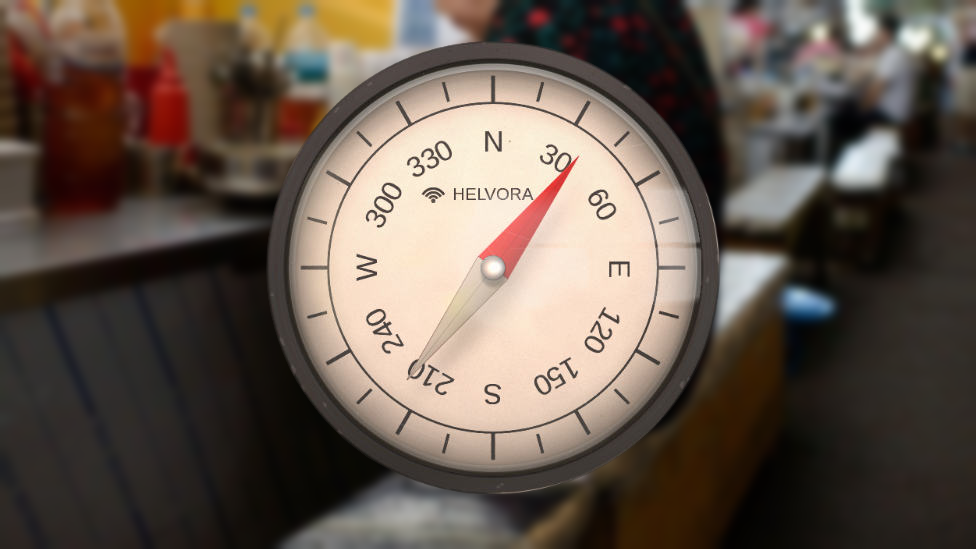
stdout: 37.5 °
